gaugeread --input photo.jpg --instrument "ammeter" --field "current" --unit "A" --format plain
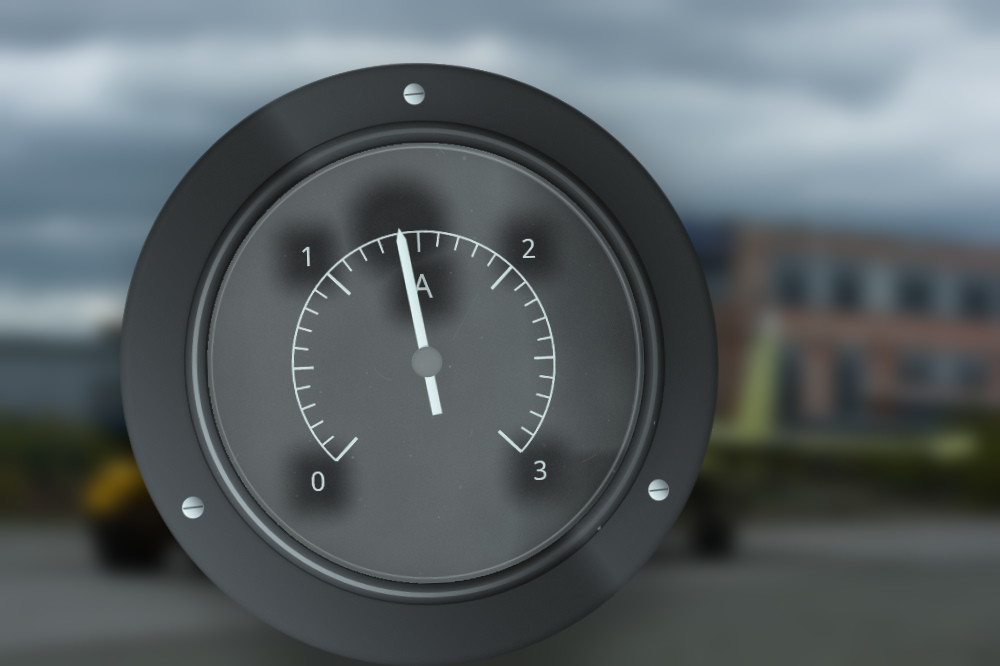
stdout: 1.4 A
